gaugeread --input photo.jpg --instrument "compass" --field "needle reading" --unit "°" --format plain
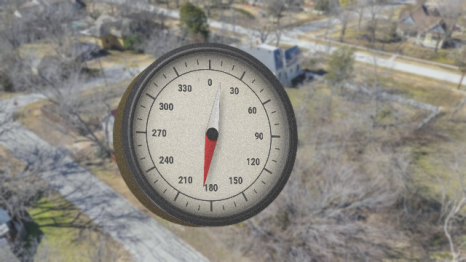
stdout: 190 °
